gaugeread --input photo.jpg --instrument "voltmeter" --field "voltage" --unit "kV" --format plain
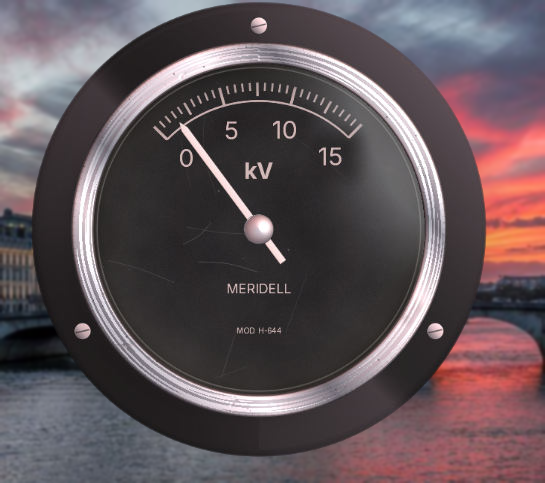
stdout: 1.5 kV
